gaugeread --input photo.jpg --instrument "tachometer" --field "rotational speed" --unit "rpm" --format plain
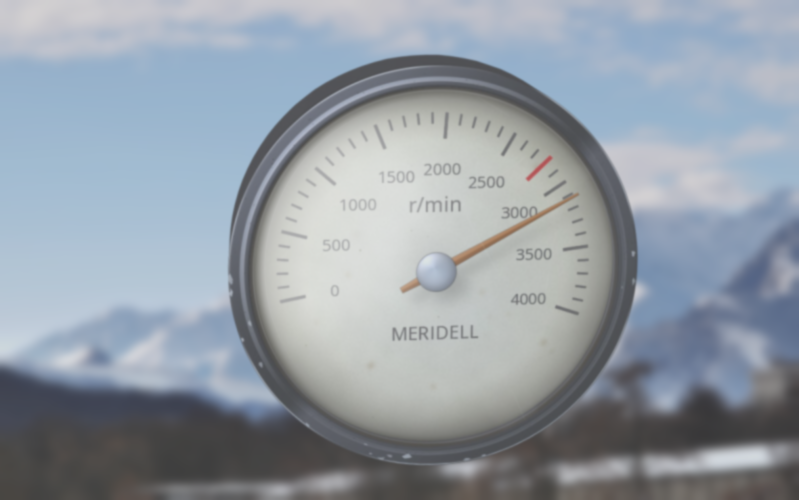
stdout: 3100 rpm
